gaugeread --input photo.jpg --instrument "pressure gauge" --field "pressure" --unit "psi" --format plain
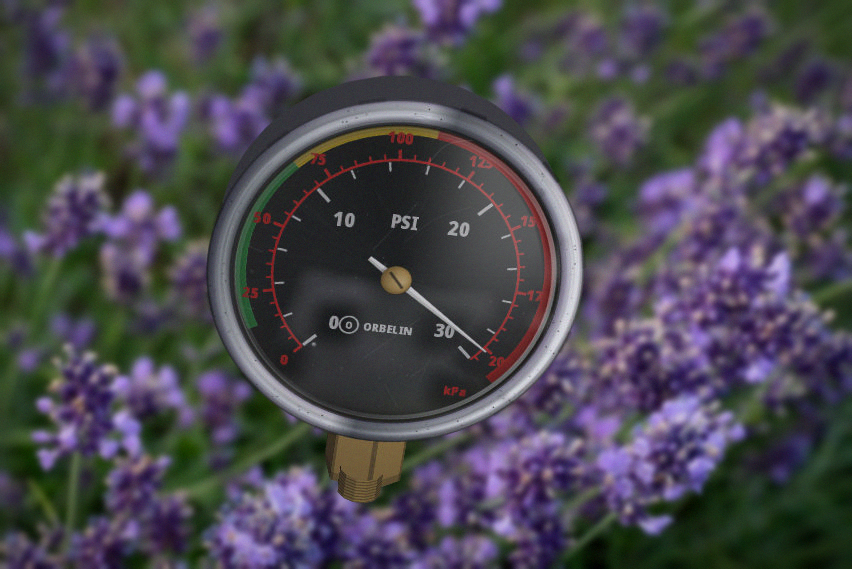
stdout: 29 psi
